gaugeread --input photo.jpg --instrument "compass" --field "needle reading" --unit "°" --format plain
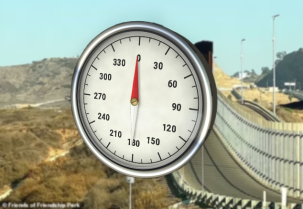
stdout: 0 °
